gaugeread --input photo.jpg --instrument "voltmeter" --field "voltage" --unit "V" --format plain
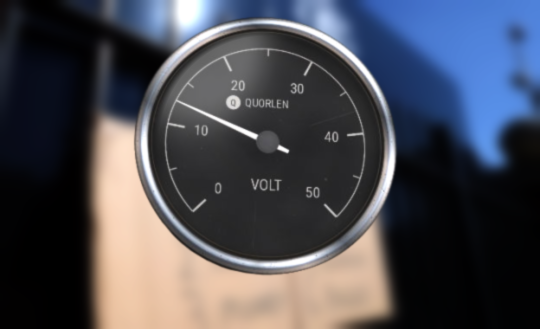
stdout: 12.5 V
